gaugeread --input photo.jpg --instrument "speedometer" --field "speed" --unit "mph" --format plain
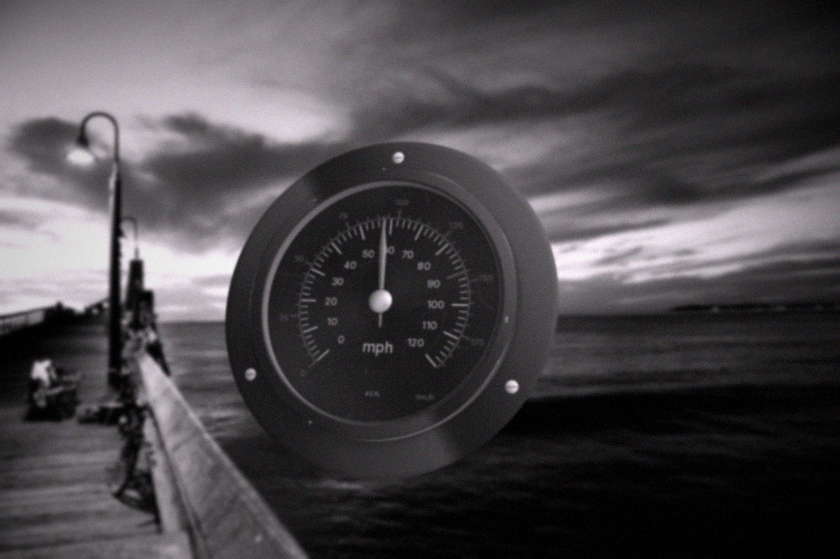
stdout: 58 mph
